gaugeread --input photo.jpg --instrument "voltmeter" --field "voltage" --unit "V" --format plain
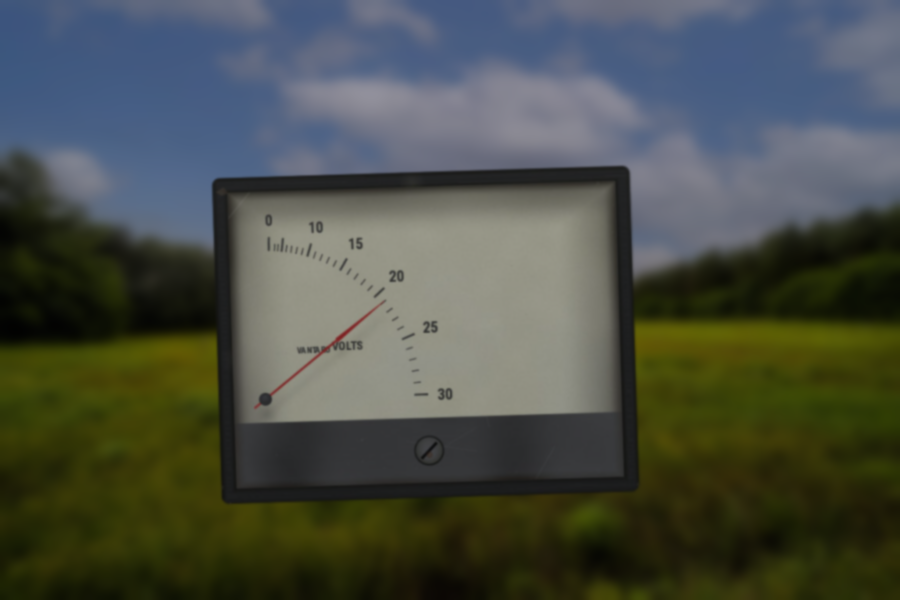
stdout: 21 V
